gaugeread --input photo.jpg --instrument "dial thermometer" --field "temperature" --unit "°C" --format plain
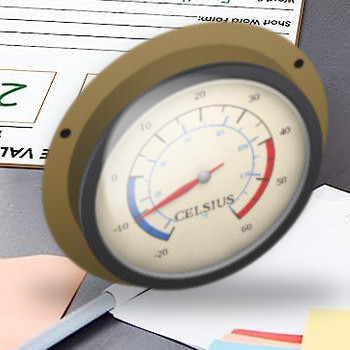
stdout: -10 °C
